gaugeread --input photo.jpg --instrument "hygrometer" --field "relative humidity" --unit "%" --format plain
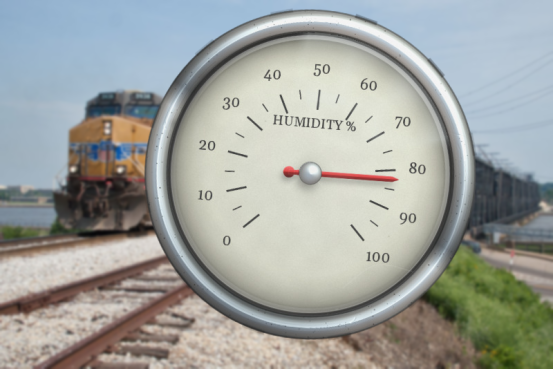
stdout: 82.5 %
